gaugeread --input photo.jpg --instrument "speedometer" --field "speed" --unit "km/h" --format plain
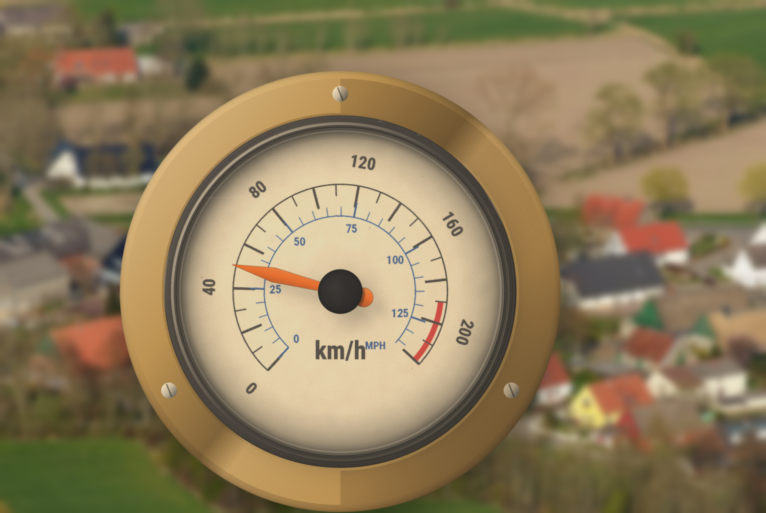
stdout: 50 km/h
